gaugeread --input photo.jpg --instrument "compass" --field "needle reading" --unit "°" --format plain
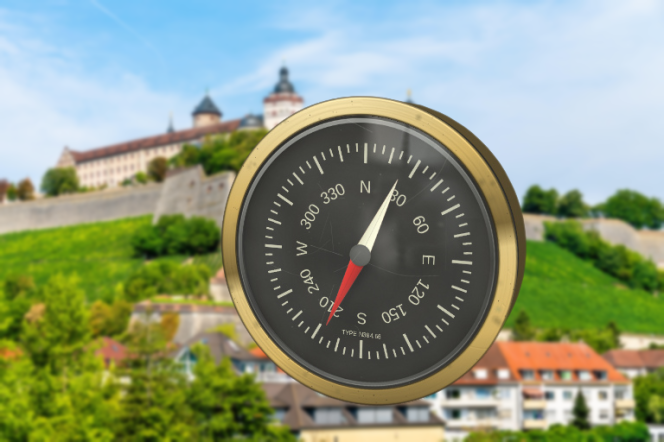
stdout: 205 °
